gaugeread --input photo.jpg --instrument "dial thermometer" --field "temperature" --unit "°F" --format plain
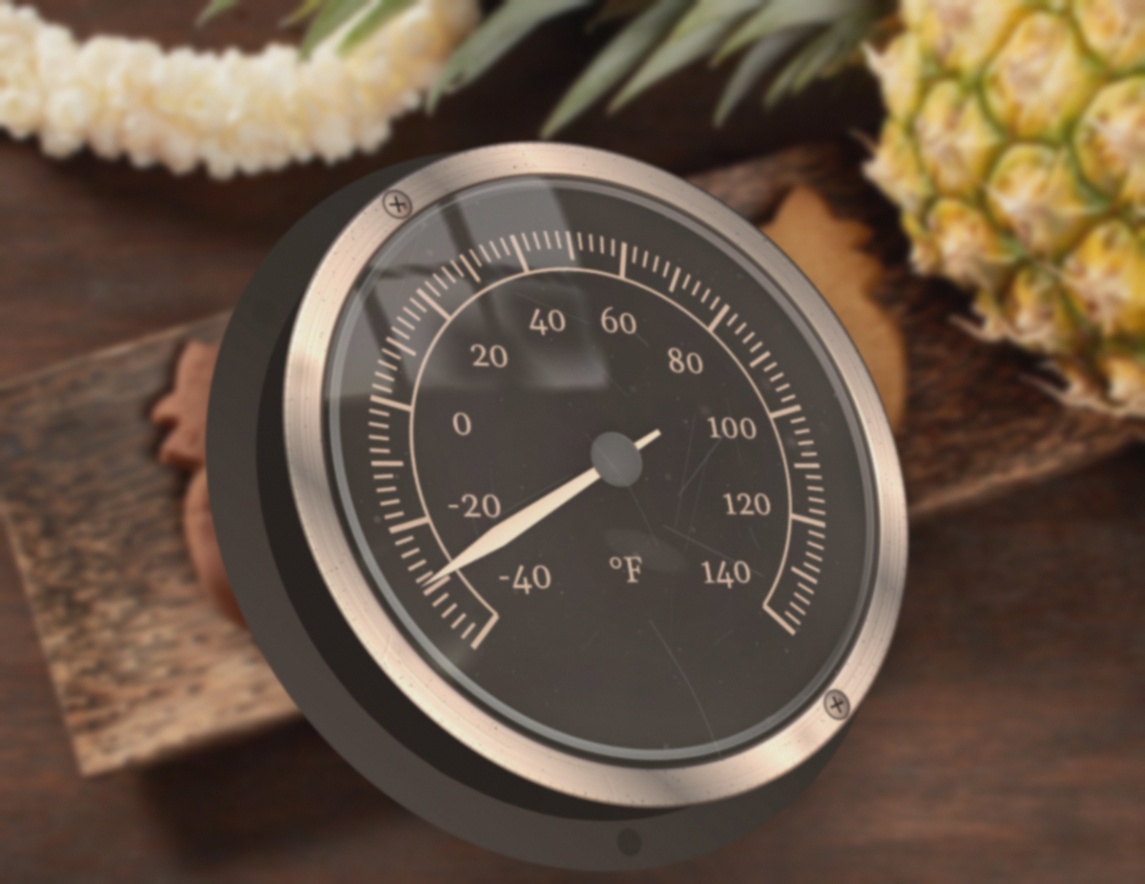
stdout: -29 °F
